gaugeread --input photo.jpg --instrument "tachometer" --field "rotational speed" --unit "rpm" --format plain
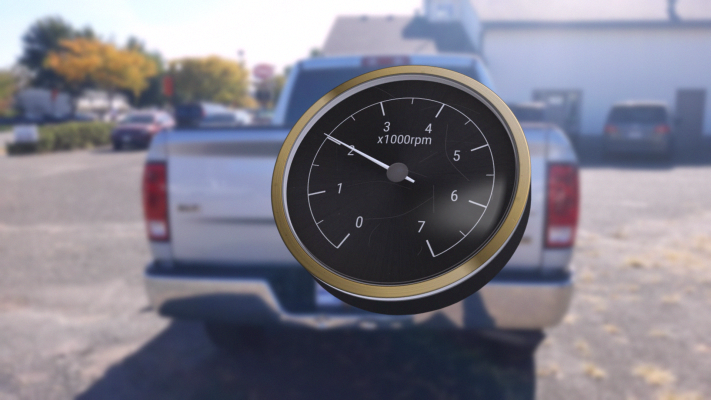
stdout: 2000 rpm
